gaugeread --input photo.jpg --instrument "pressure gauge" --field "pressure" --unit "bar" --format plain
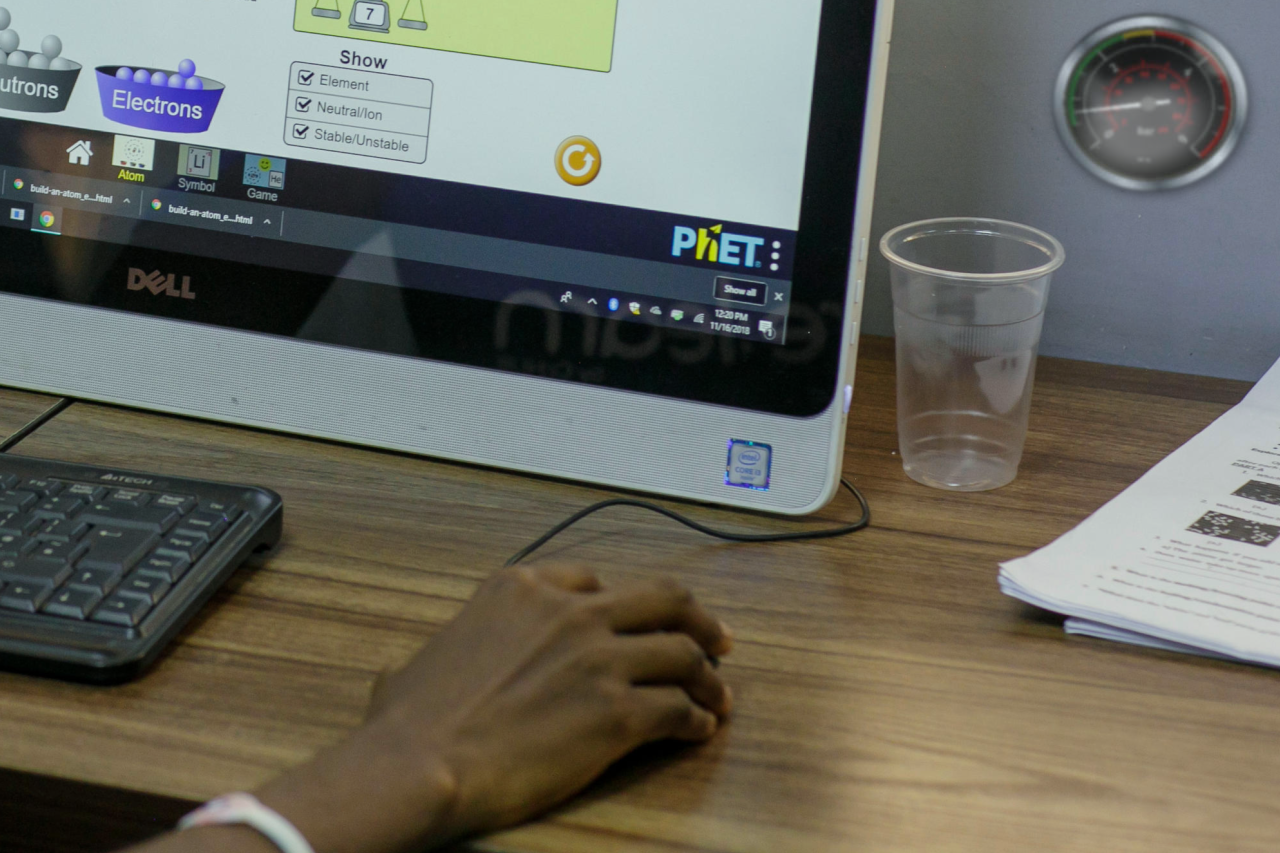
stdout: 0.75 bar
